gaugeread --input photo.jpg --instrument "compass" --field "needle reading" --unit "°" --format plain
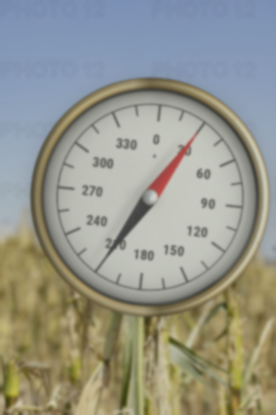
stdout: 30 °
